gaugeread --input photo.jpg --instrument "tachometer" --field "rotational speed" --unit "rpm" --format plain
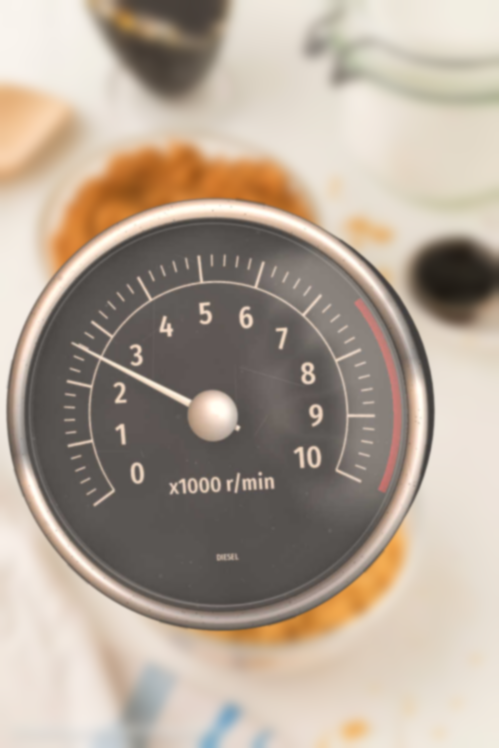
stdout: 2600 rpm
